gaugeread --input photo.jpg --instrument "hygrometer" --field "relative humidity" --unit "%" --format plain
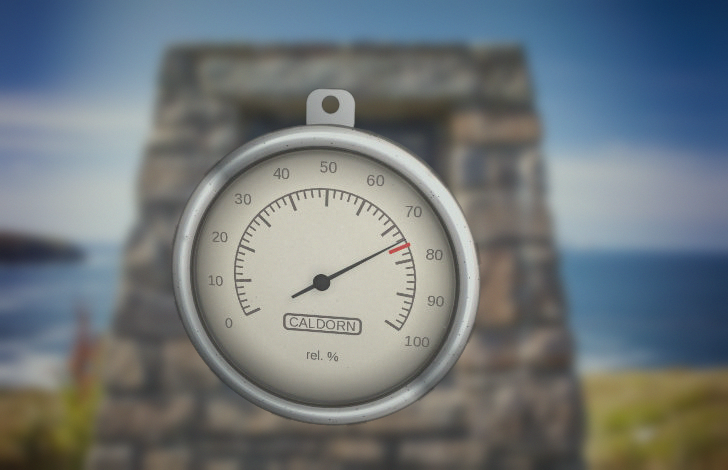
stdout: 74 %
